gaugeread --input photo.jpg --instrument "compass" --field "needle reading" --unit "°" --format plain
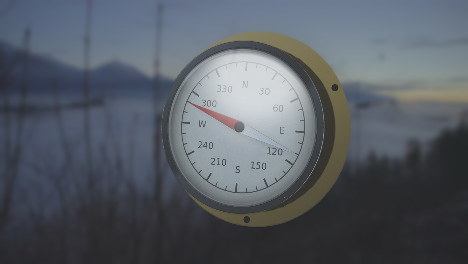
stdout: 290 °
